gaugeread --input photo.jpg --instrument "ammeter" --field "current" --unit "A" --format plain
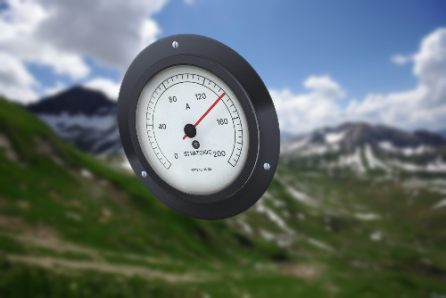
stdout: 140 A
